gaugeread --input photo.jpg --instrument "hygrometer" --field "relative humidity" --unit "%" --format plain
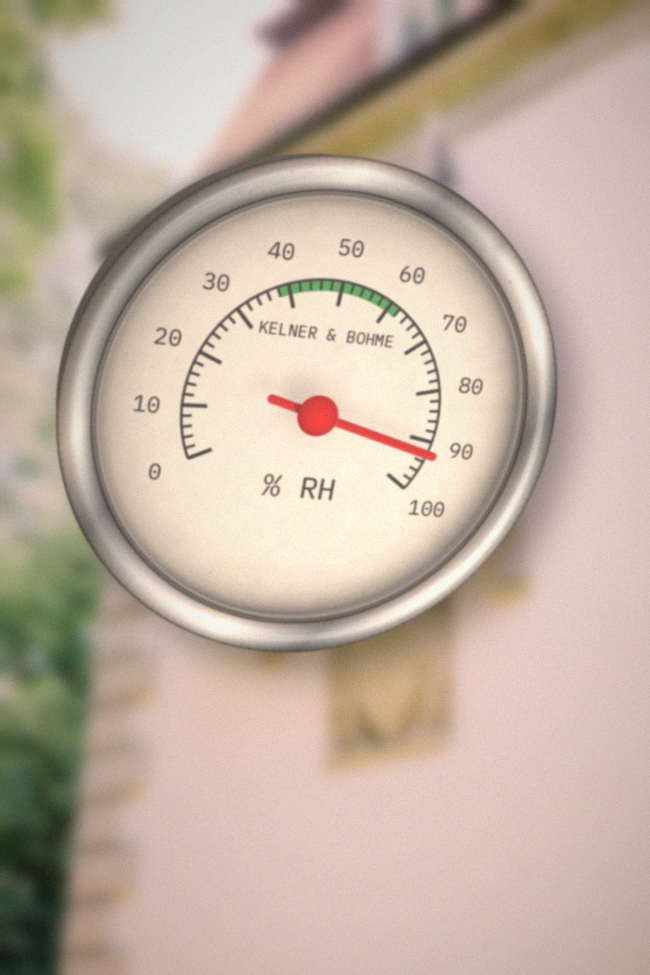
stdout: 92 %
